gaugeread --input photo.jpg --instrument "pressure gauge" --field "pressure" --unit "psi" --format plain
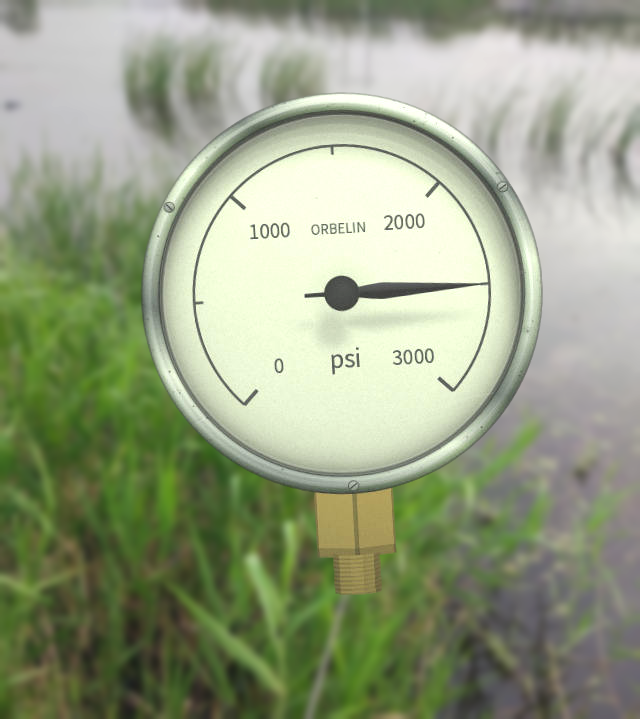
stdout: 2500 psi
